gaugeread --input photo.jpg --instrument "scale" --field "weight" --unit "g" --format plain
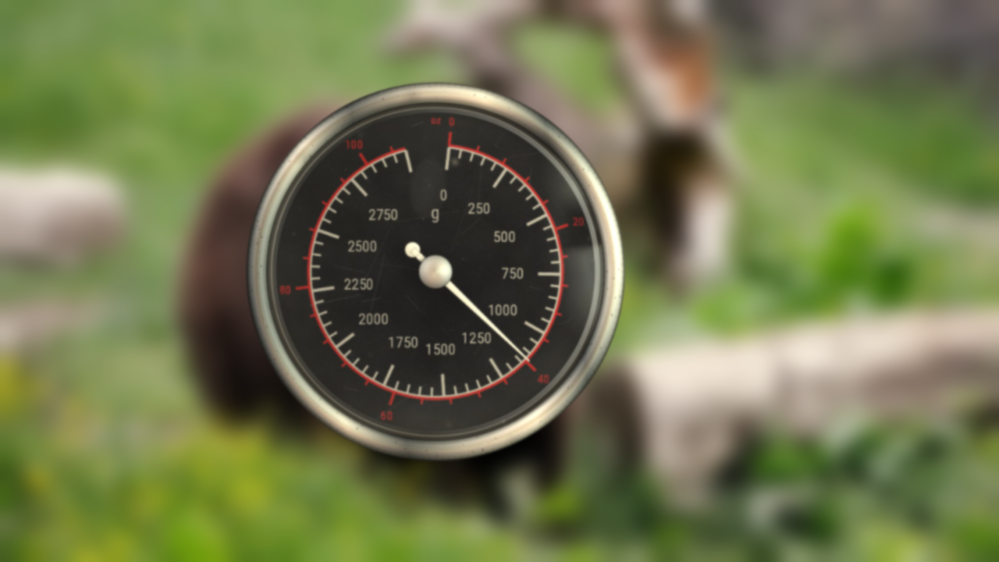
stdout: 1125 g
